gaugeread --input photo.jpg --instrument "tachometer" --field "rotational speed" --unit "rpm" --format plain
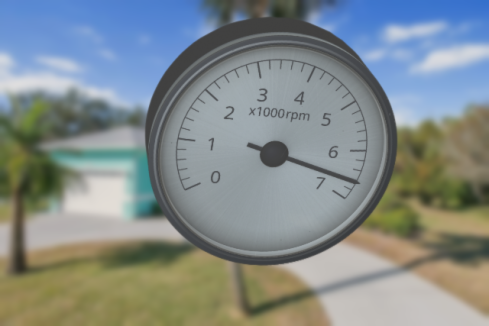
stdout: 6600 rpm
